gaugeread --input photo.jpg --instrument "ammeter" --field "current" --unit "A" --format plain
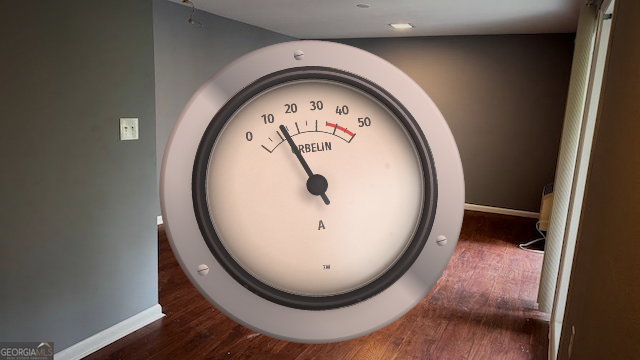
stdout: 12.5 A
